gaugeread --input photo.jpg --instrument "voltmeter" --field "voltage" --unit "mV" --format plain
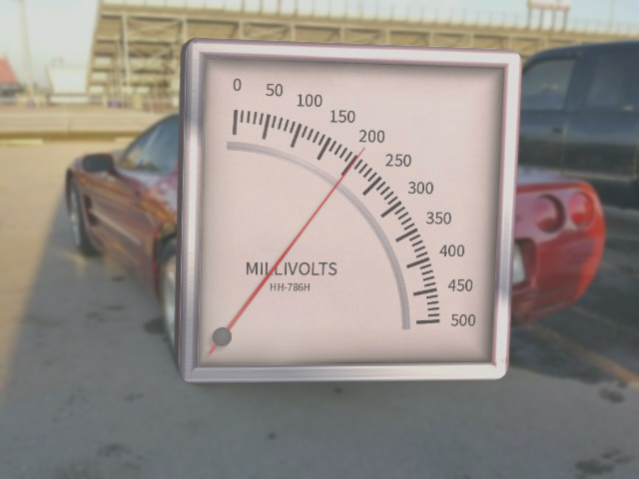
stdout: 200 mV
